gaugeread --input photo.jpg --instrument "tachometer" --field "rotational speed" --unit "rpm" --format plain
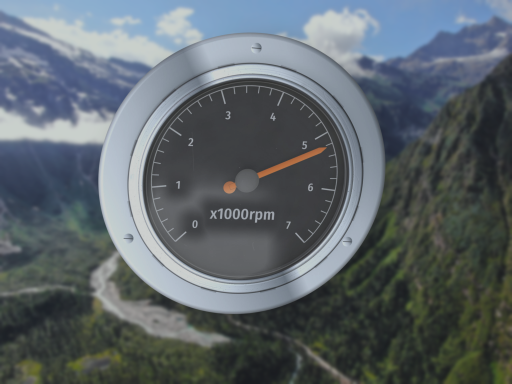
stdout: 5200 rpm
